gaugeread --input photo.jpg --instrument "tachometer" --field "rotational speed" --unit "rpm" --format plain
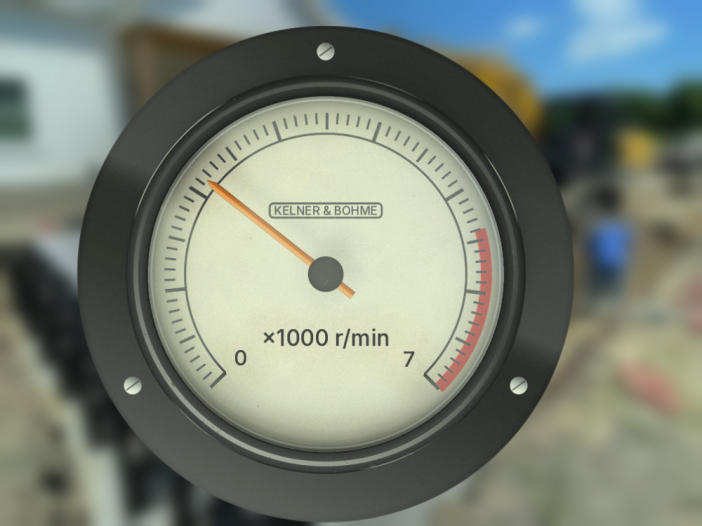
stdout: 2150 rpm
